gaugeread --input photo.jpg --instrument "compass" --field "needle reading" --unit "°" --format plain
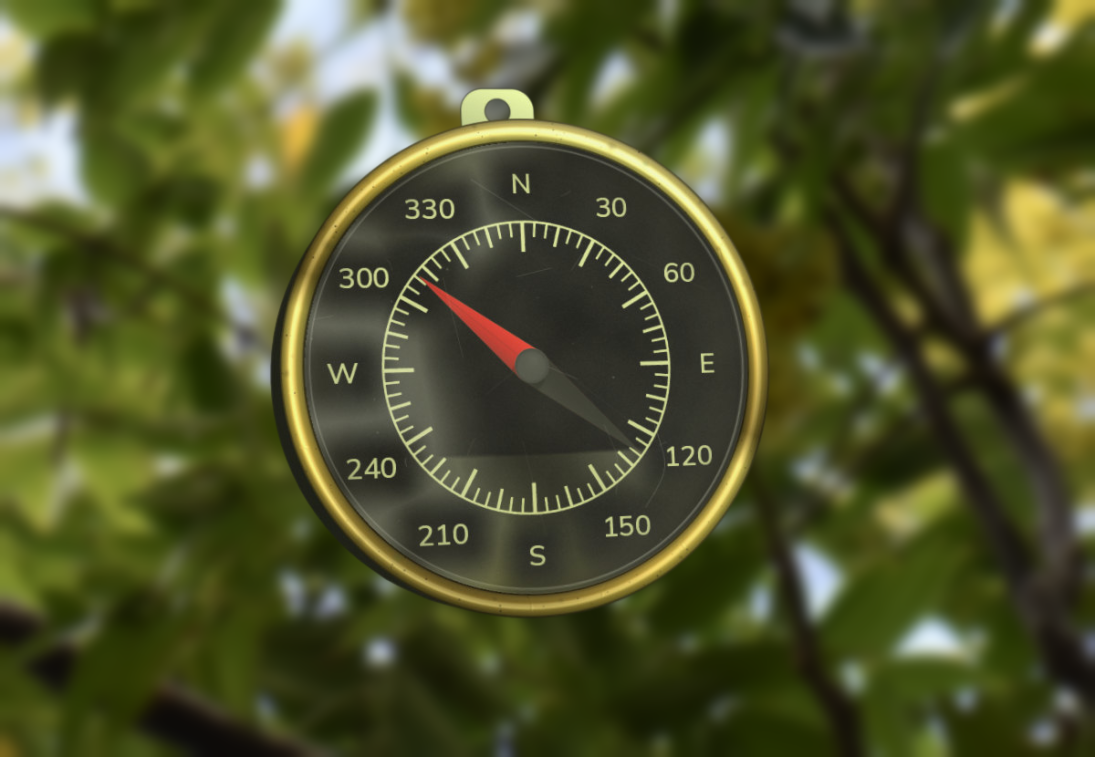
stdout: 310 °
